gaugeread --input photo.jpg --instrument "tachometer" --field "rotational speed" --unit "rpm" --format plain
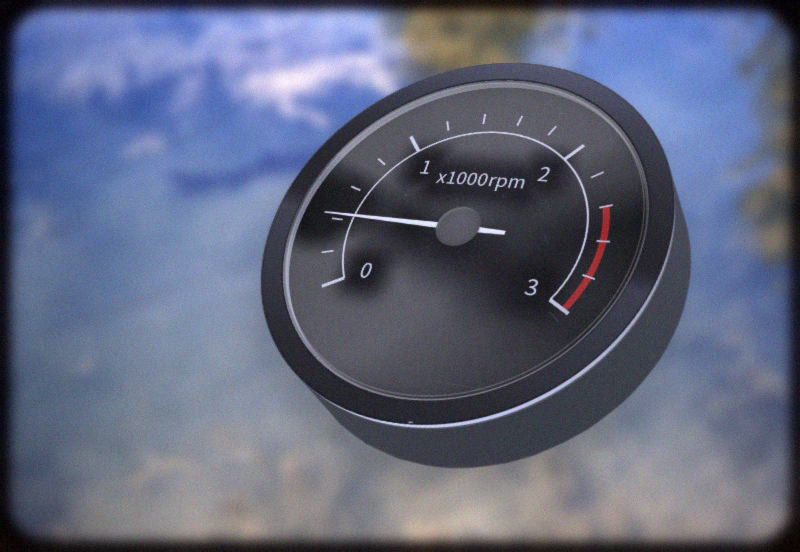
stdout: 400 rpm
